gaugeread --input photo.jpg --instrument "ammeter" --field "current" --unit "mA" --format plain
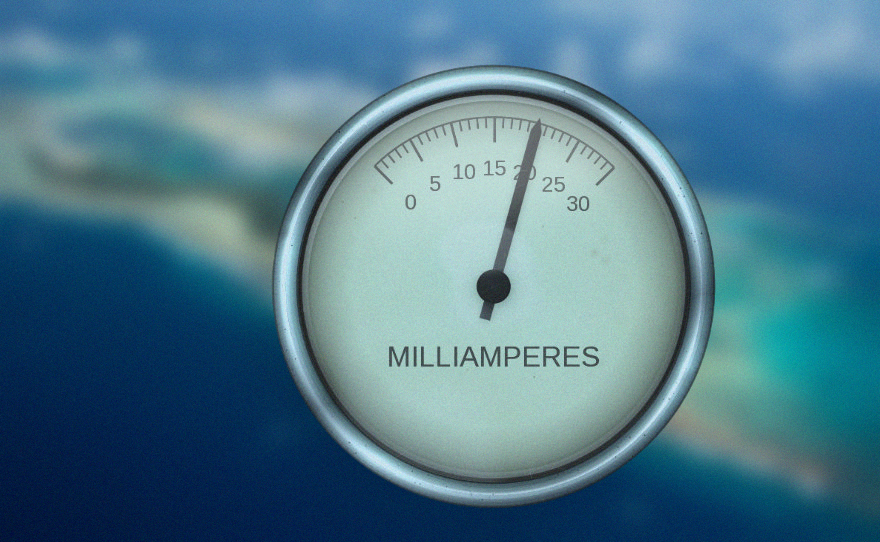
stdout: 20 mA
